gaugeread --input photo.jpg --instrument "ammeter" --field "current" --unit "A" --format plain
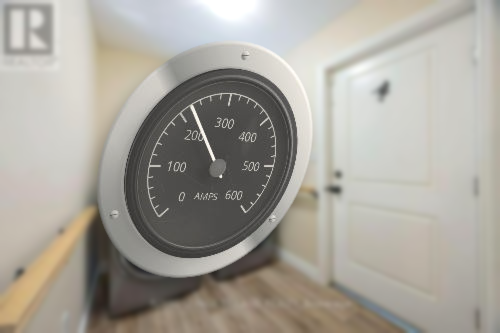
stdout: 220 A
